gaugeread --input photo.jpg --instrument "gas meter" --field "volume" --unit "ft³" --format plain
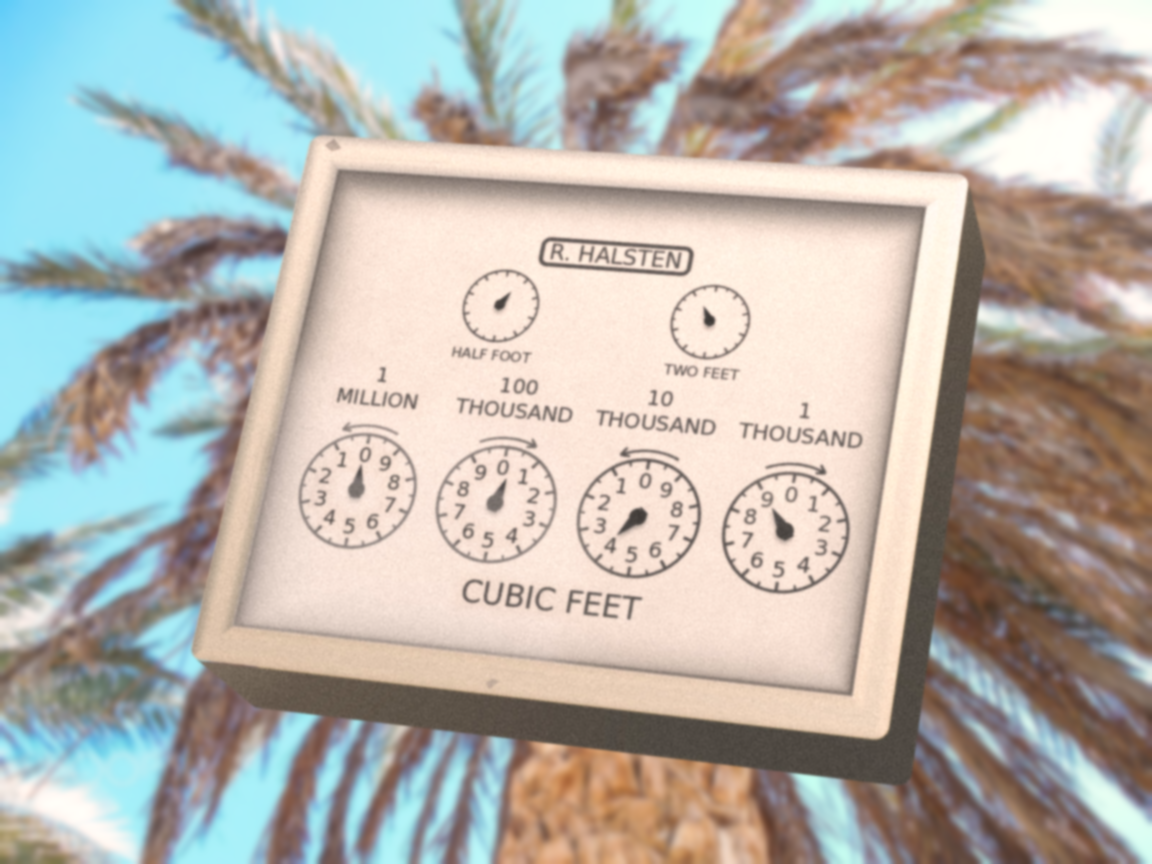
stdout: 3900 ft³
